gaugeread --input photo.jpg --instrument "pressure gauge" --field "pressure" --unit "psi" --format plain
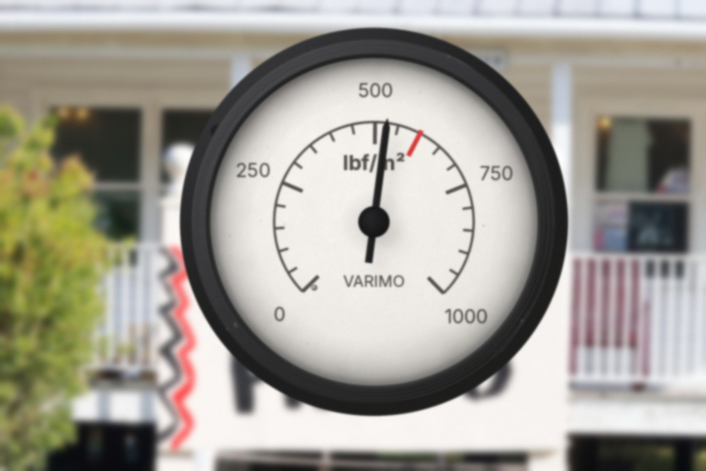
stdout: 525 psi
